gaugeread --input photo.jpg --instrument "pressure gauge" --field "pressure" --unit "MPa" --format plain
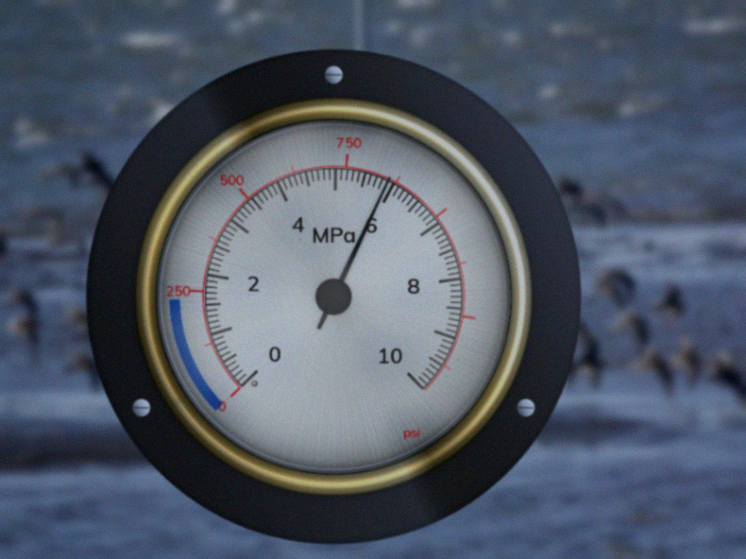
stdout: 5.9 MPa
